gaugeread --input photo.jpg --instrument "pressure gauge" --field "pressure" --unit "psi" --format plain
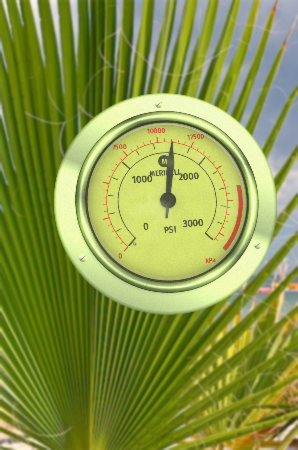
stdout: 1600 psi
